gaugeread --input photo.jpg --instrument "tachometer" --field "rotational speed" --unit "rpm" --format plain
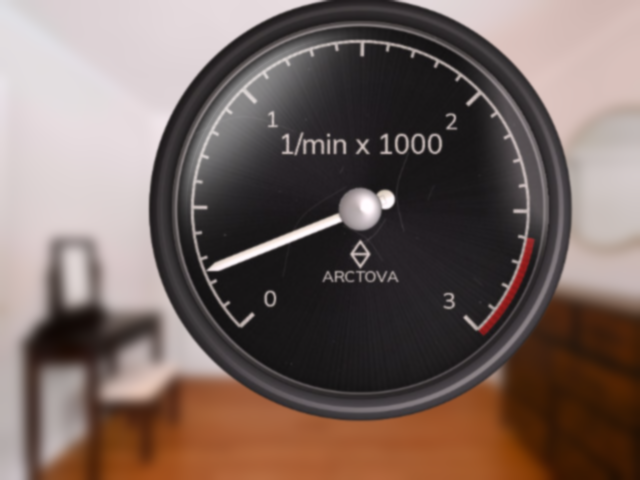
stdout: 250 rpm
